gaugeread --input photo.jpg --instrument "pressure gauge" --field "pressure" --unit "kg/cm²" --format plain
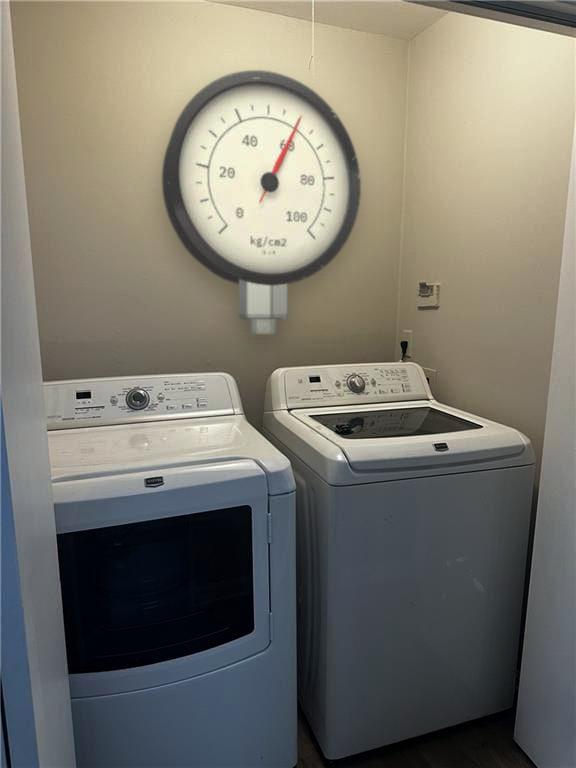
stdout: 60 kg/cm²
